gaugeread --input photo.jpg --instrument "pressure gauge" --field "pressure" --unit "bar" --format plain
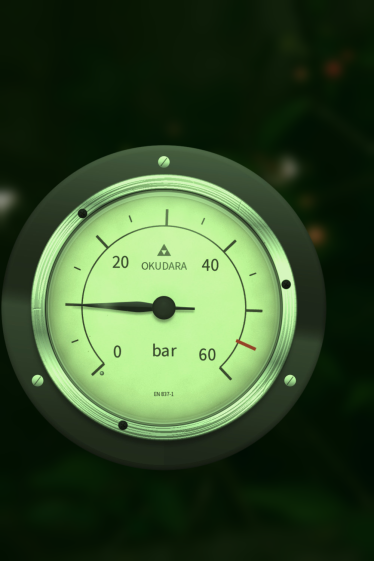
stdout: 10 bar
